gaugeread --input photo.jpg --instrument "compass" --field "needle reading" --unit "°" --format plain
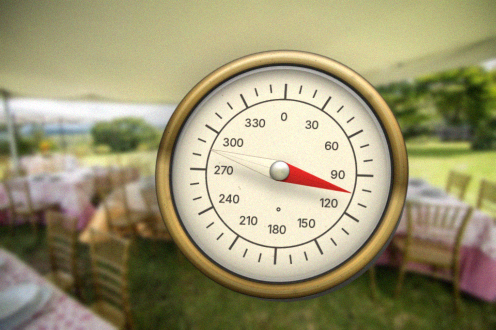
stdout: 105 °
